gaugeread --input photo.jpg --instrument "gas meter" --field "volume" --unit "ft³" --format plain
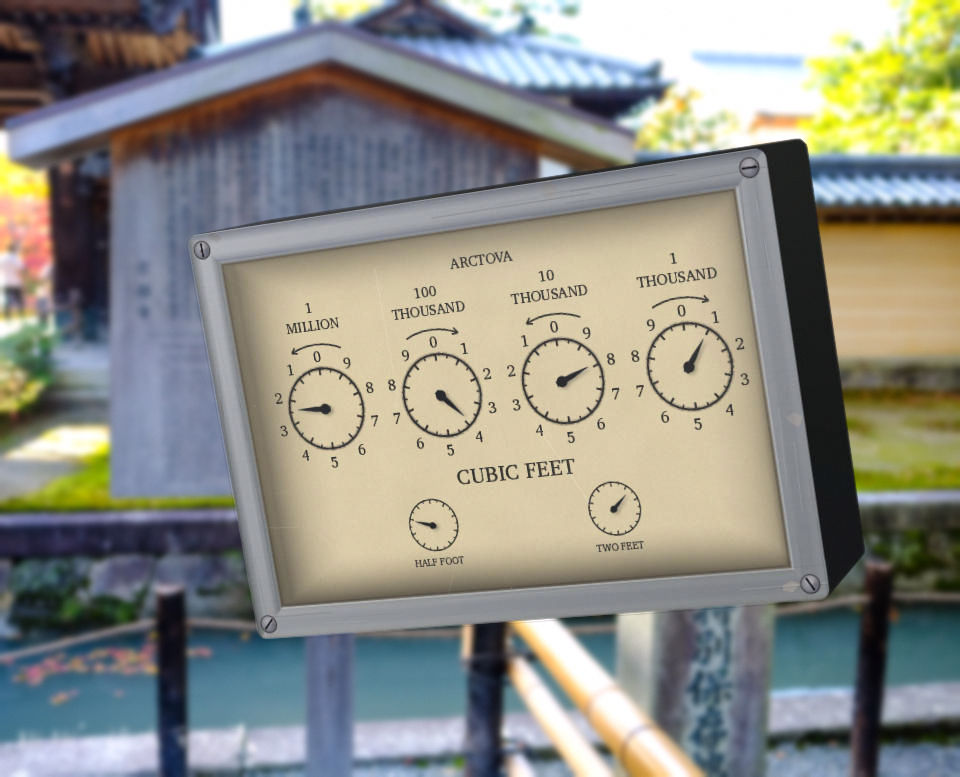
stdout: 238100 ft³
